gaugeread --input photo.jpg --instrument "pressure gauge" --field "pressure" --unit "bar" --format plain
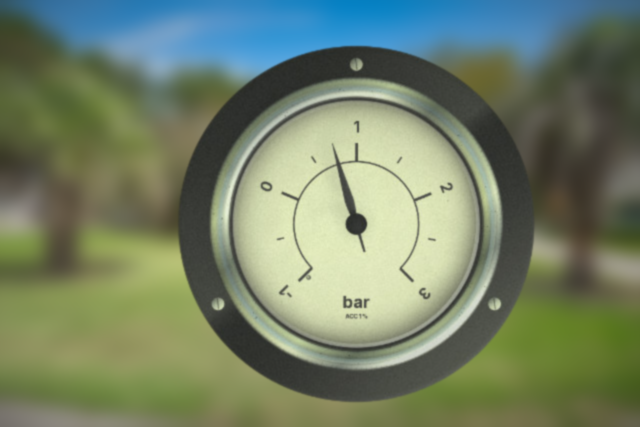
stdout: 0.75 bar
